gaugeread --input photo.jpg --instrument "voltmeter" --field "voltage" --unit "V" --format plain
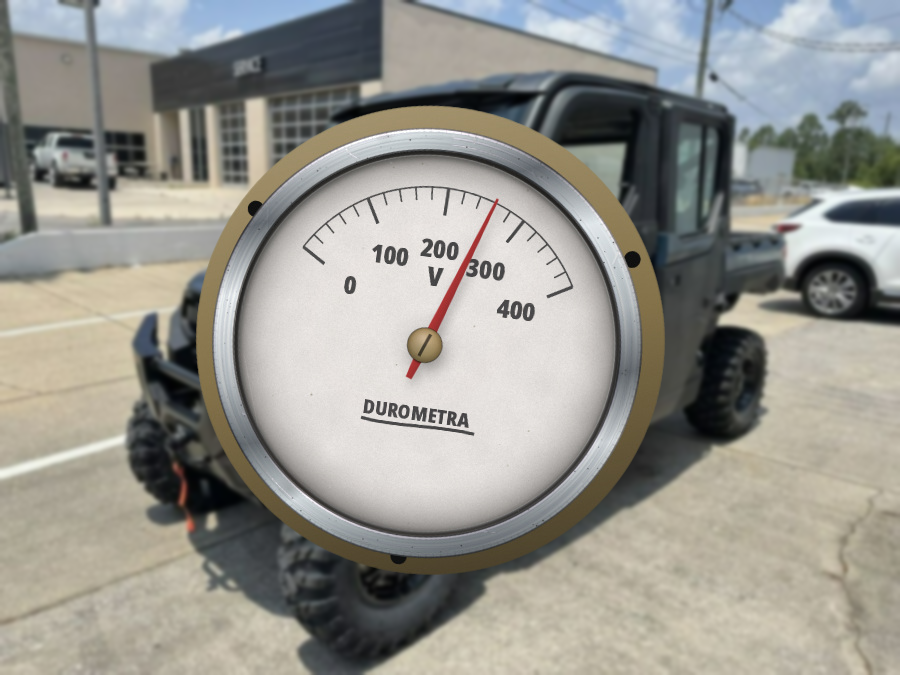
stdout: 260 V
